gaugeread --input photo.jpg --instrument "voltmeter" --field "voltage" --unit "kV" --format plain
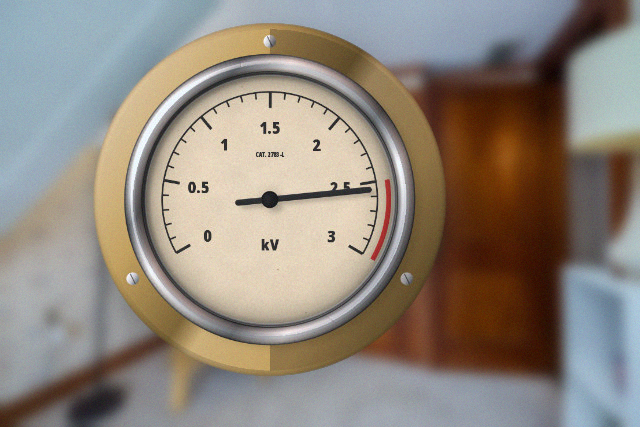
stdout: 2.55 kV
